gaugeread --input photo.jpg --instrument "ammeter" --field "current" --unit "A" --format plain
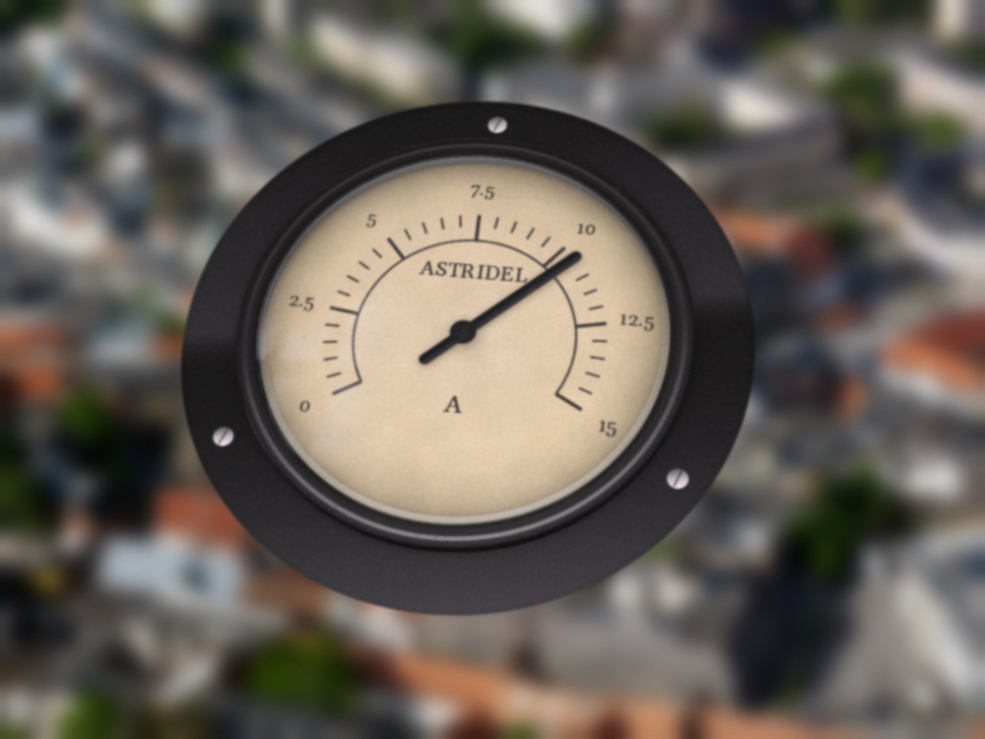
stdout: 10.5 A
